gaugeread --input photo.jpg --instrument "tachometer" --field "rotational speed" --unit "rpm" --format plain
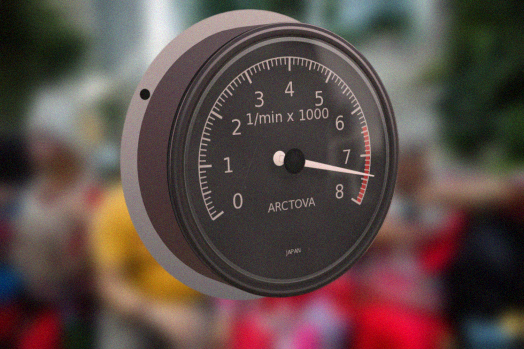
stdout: 7400 rpm
